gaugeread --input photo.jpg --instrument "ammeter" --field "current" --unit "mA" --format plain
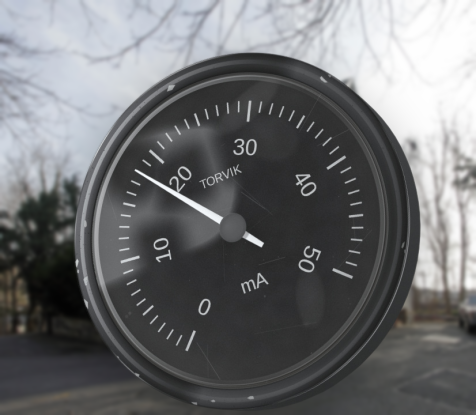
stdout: 18 mA
